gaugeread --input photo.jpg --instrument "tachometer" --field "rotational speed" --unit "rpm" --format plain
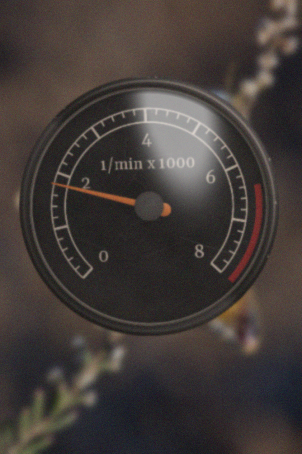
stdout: 1800 rpm
